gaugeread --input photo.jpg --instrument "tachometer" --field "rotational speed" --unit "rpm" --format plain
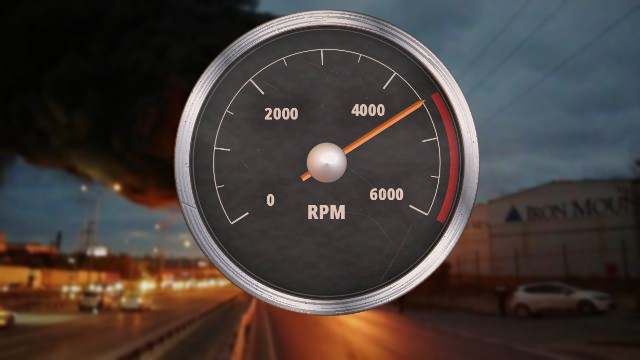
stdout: 4500 rpm
